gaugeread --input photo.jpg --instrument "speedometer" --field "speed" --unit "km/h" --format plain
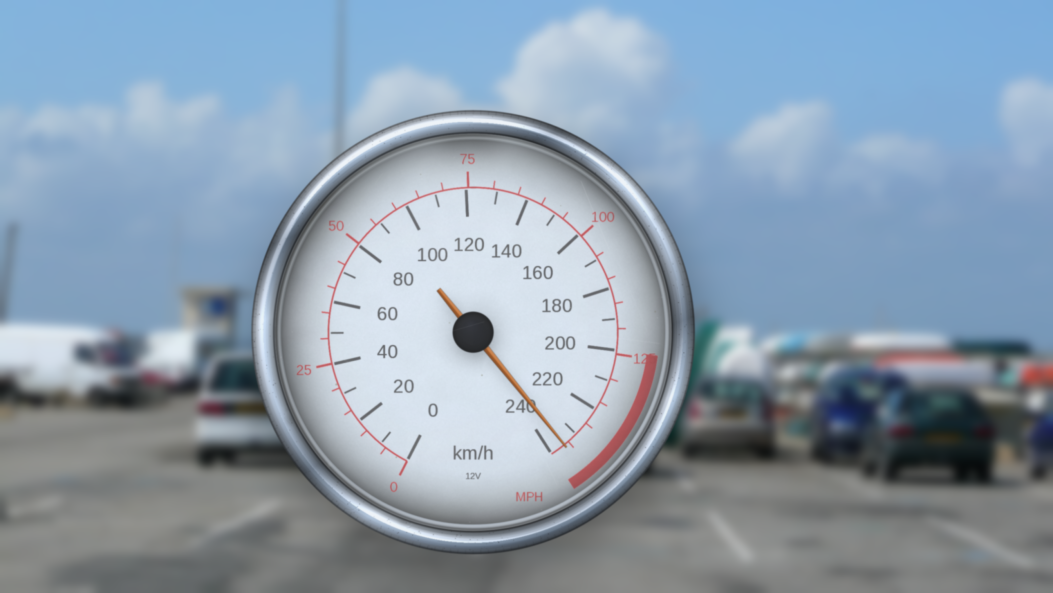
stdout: 235 km/h
